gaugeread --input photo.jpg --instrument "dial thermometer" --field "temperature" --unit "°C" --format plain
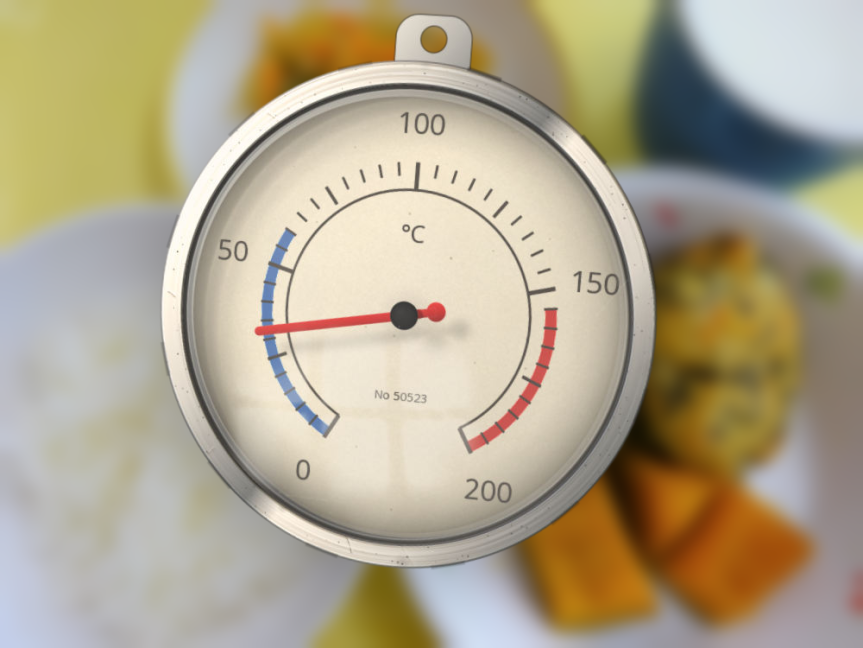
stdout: 32.5 °C
